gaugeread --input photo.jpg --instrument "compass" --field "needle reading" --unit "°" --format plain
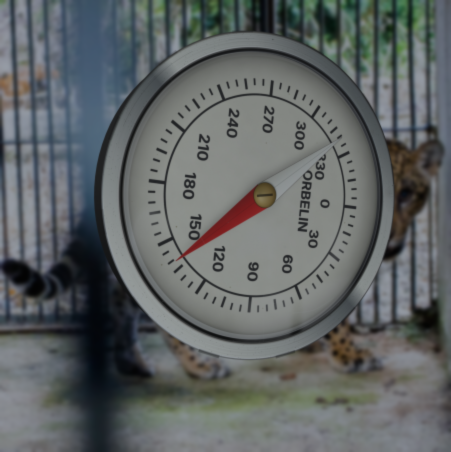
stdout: 140 °
